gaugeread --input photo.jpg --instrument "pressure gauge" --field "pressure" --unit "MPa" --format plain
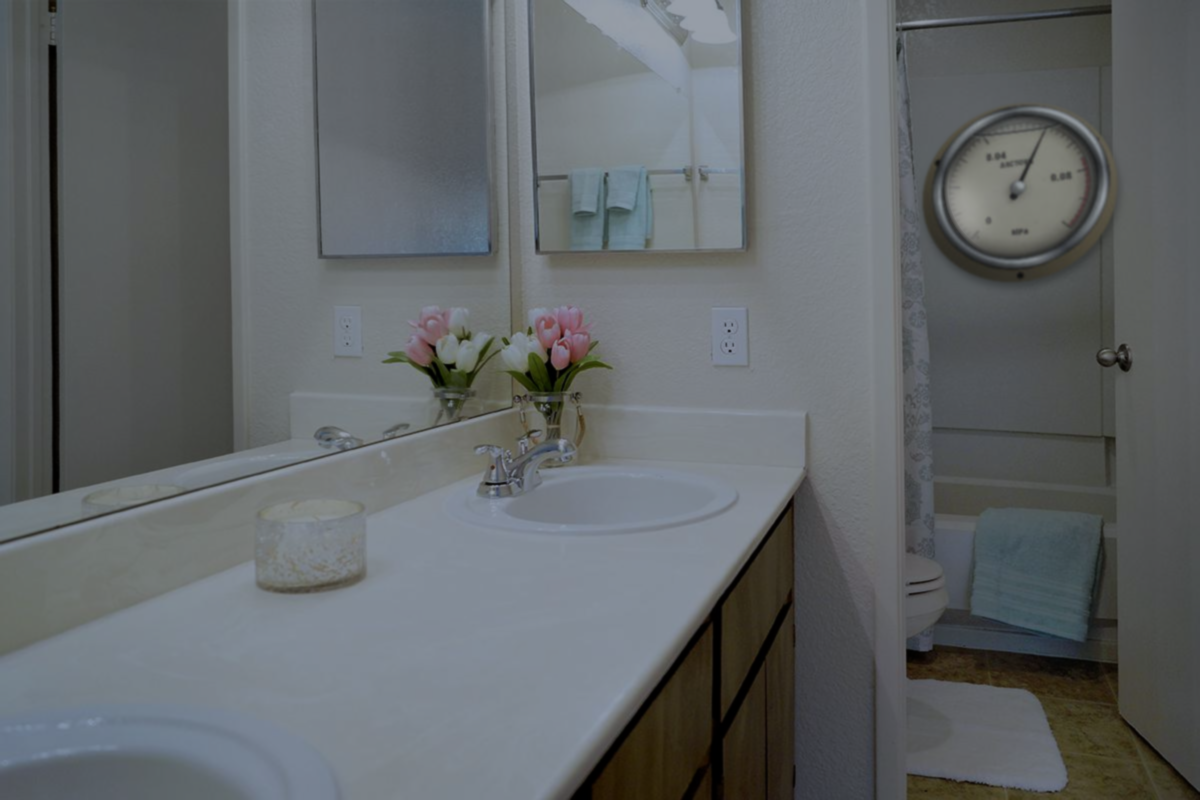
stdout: 0.06 MPa
